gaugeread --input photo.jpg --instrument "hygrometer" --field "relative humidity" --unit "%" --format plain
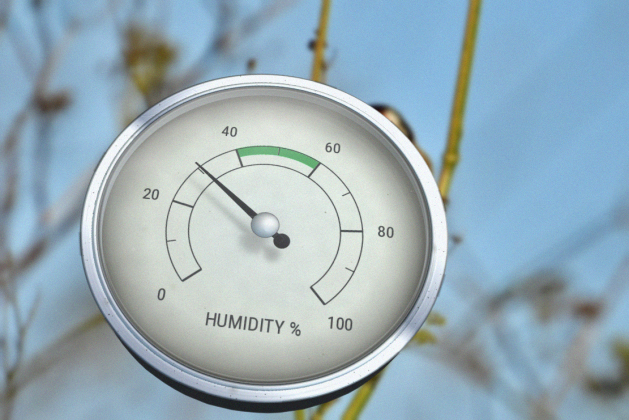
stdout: 30 %
